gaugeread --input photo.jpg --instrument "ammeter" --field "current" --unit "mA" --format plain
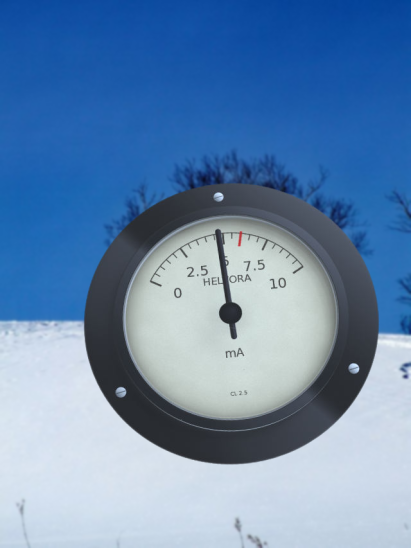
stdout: 4.75 mA
